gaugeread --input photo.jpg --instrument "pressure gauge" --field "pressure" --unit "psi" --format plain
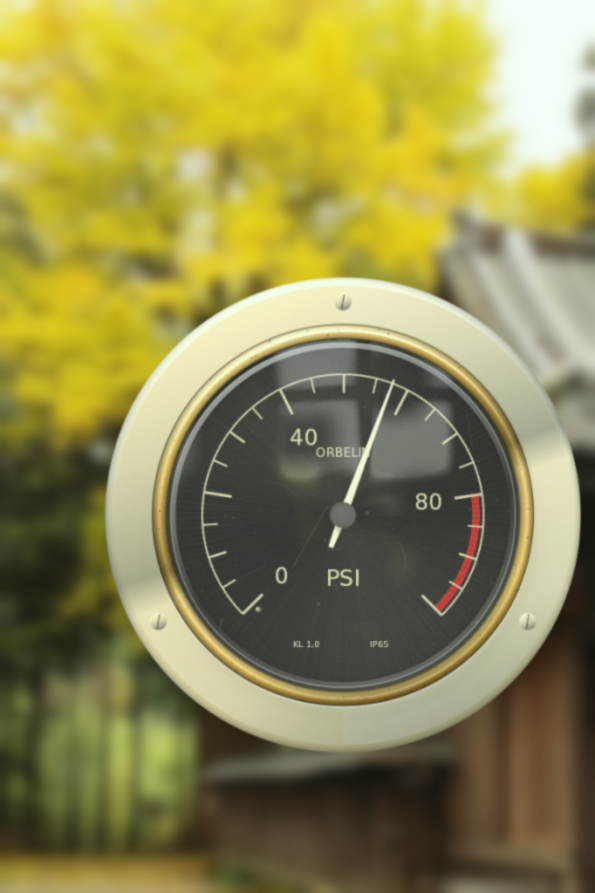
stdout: 57.5 psi
